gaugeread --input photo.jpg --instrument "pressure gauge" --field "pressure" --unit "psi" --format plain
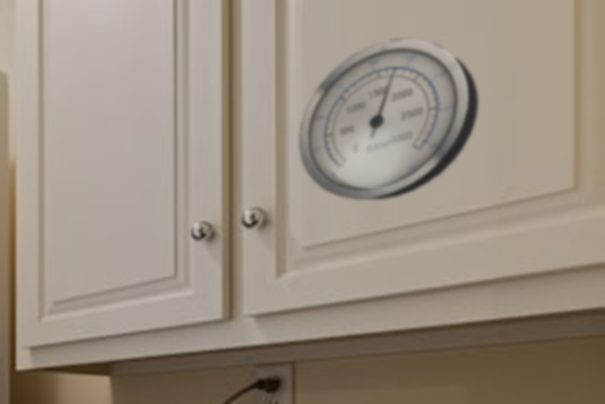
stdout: 1700 psi
